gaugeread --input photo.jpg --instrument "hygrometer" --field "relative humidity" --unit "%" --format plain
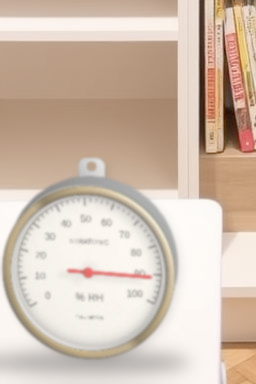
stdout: 90 %
